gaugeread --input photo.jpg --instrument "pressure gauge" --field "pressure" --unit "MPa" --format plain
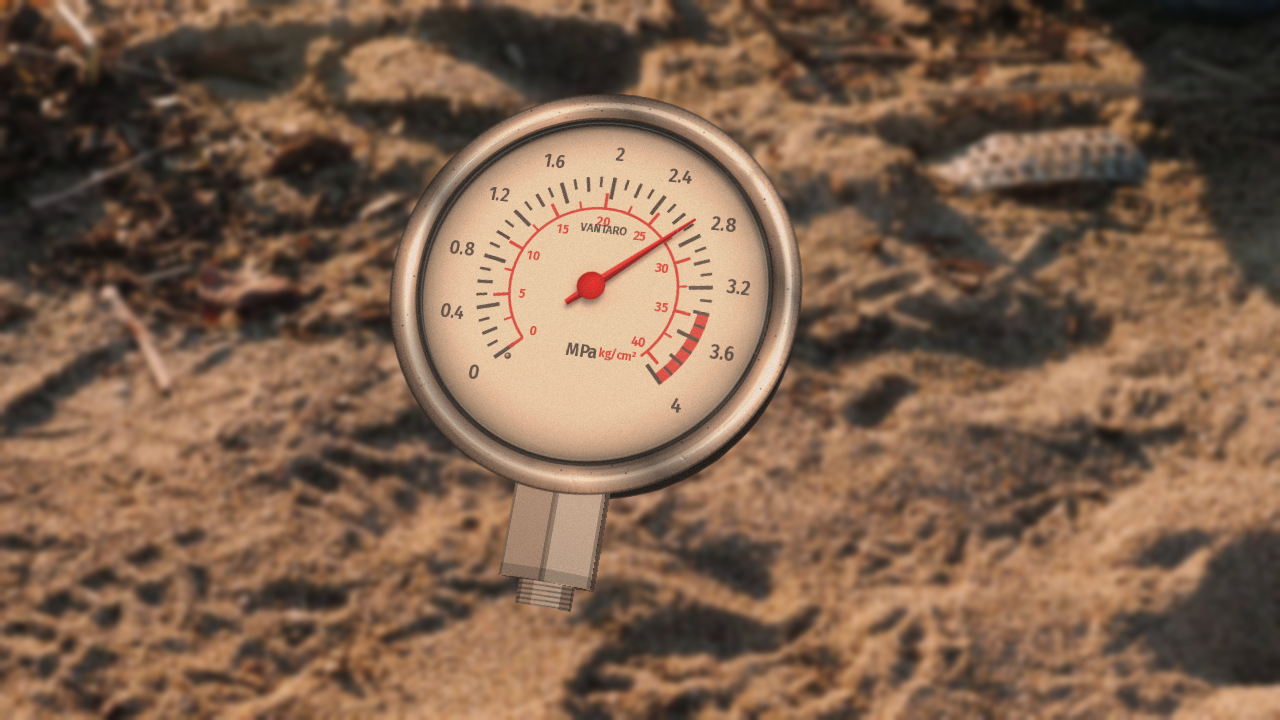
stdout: 2.7 MPa
